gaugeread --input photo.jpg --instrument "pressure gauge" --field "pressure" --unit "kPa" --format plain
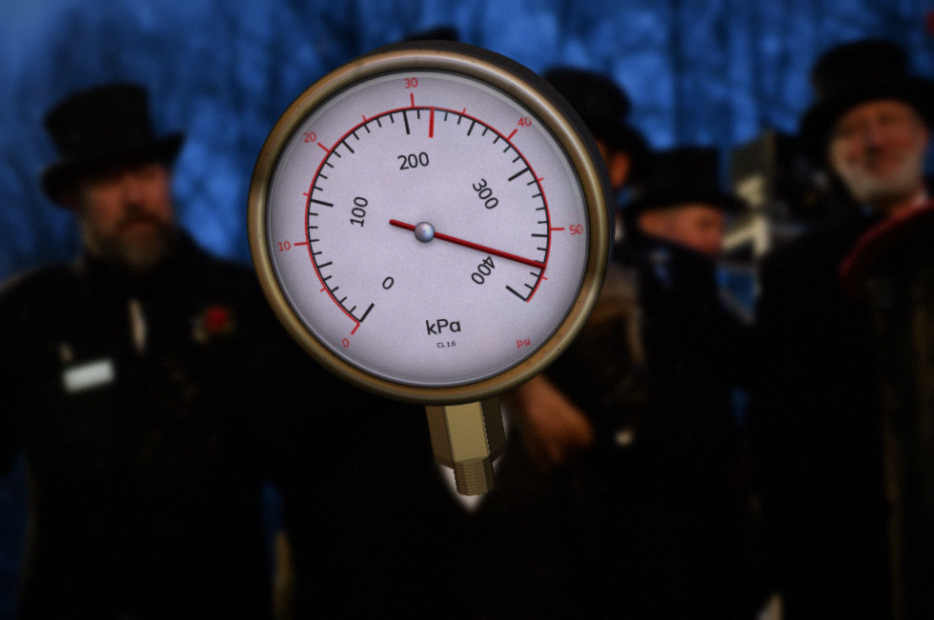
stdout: 370 kPa
